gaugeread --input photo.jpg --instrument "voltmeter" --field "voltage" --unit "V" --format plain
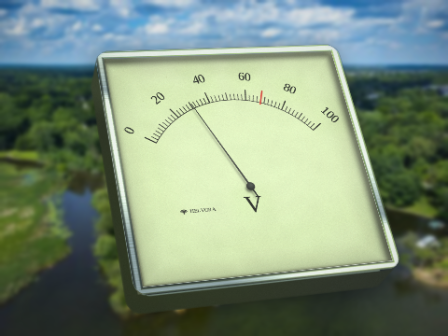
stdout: 30 V
